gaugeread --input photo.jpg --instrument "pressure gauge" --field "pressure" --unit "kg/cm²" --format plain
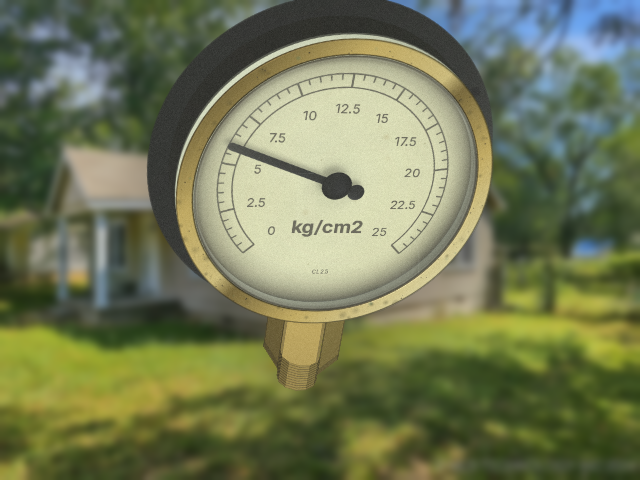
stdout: 6 kg/cm²
